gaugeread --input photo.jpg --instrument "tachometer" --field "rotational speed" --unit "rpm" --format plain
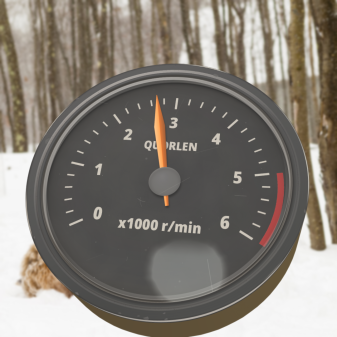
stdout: 2700 rpm
